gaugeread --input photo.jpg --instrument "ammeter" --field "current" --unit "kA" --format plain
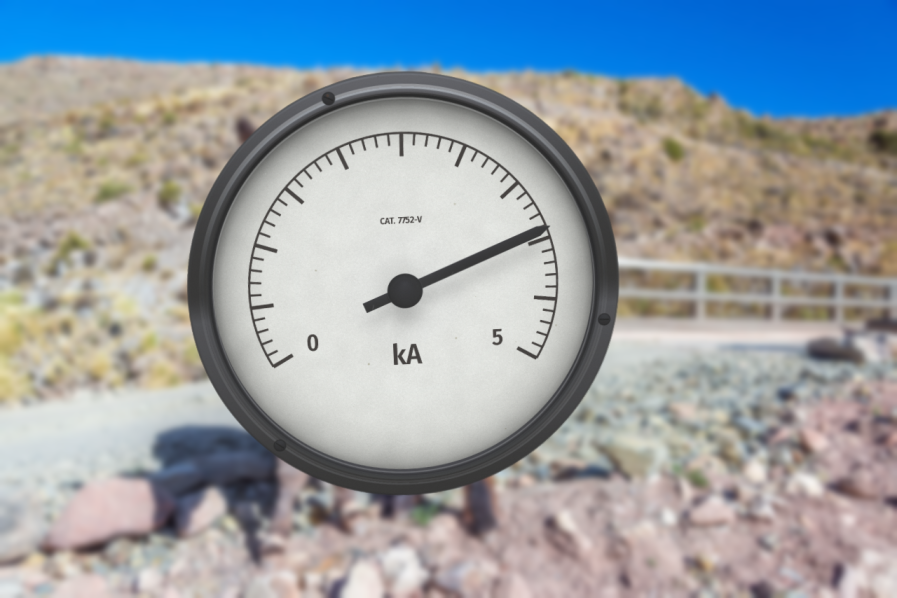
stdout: 3.9 kA
